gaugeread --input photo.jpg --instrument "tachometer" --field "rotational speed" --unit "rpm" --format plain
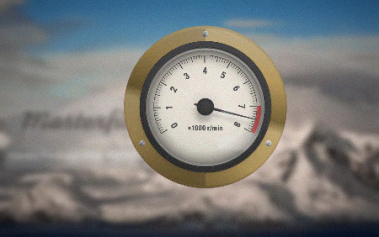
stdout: 7500 rpm
